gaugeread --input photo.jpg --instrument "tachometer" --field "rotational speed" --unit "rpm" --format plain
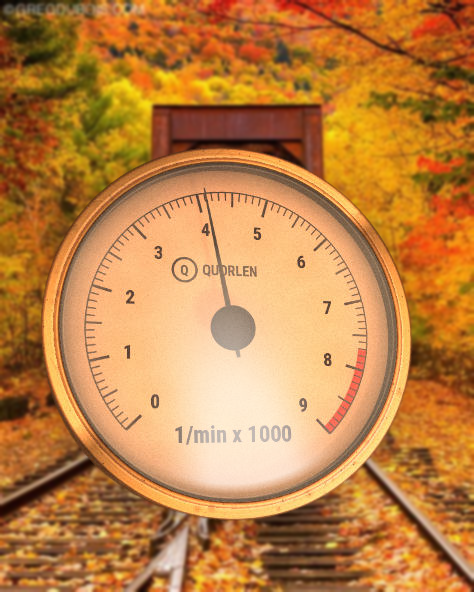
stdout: 4100 rpm
